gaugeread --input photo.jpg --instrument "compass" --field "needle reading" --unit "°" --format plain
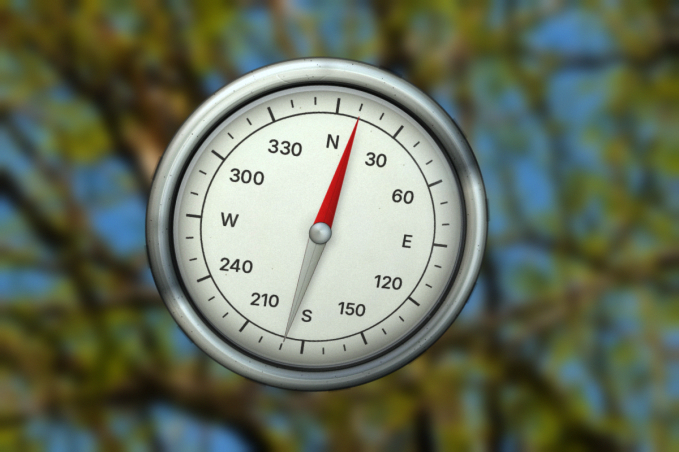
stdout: 10 °
